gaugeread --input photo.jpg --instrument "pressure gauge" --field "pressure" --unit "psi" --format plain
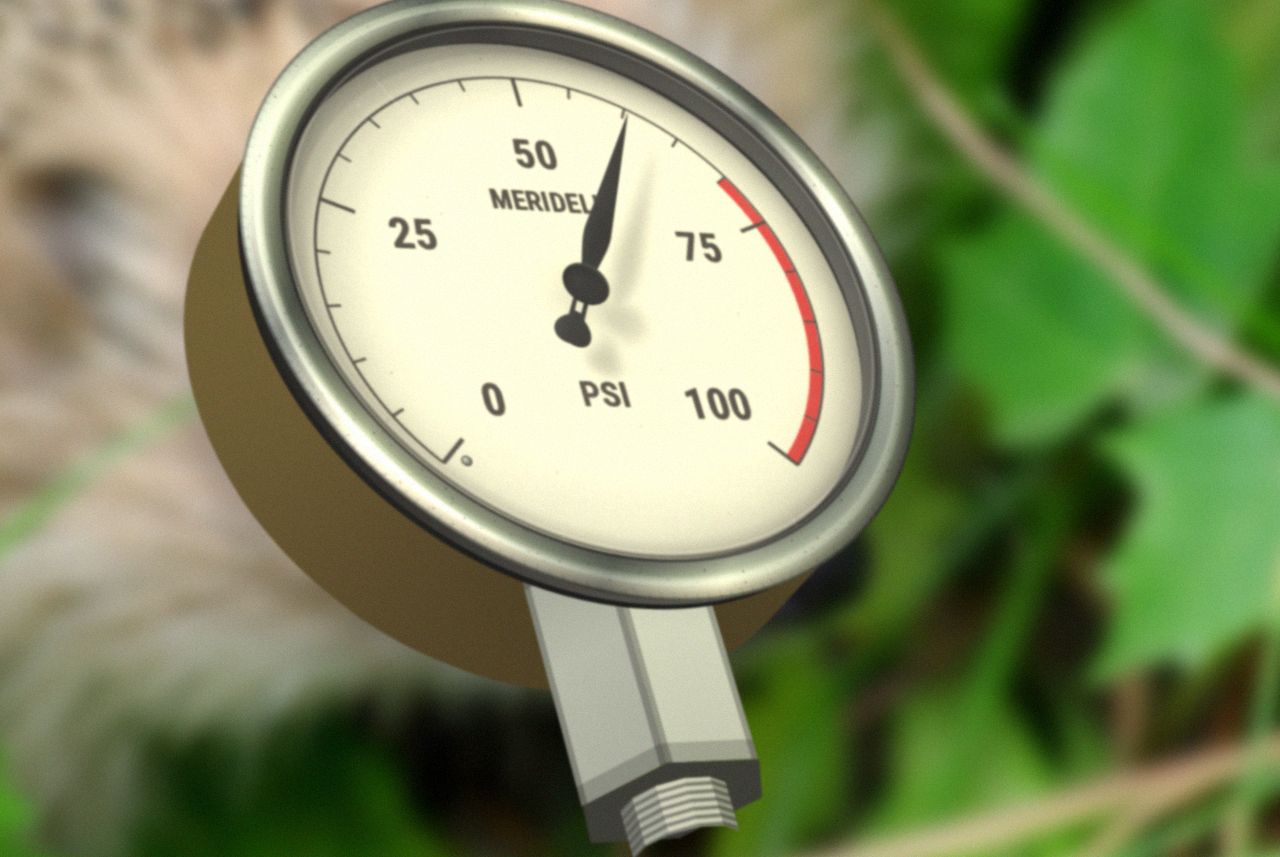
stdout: 60 psi
